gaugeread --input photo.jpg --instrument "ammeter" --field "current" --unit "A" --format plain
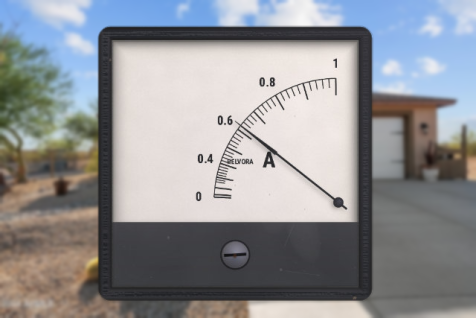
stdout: 0.62 A
